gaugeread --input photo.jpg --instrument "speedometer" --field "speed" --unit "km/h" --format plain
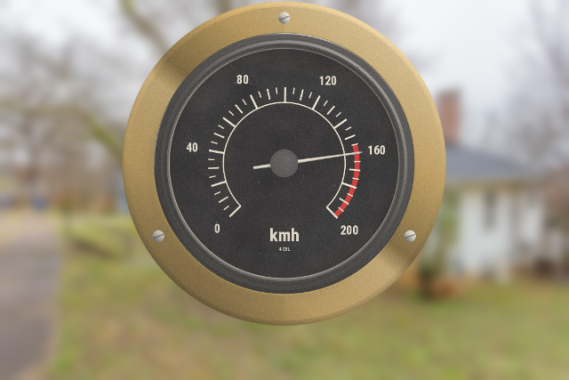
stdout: 160 km/h
